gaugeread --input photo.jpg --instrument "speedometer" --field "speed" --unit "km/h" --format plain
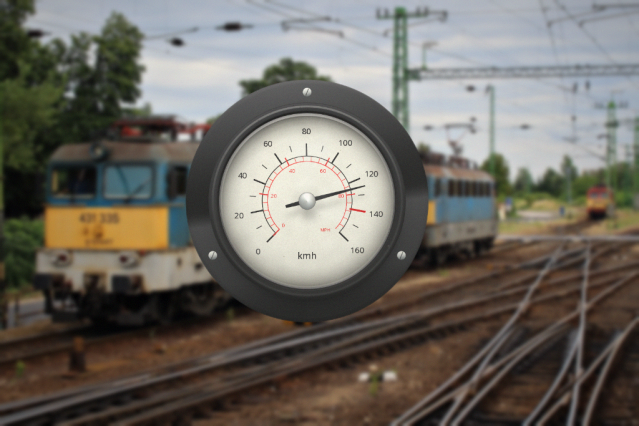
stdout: 125 km/h
